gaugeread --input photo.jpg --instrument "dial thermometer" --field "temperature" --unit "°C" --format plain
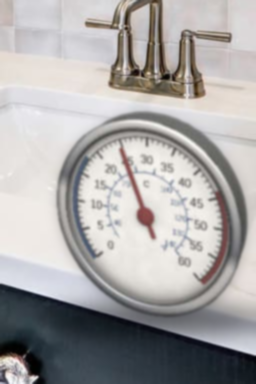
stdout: 25 °C
